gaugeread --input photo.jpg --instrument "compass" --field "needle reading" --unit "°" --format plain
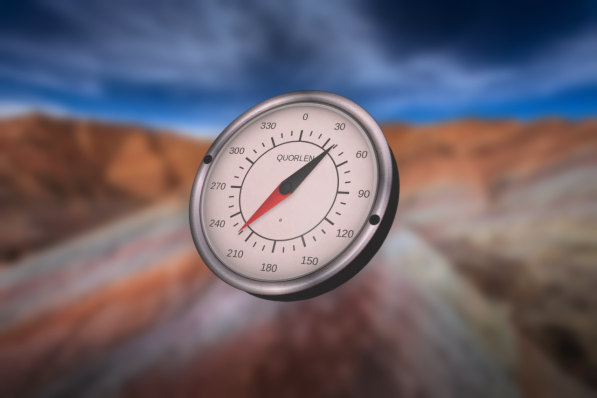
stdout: 220 °
